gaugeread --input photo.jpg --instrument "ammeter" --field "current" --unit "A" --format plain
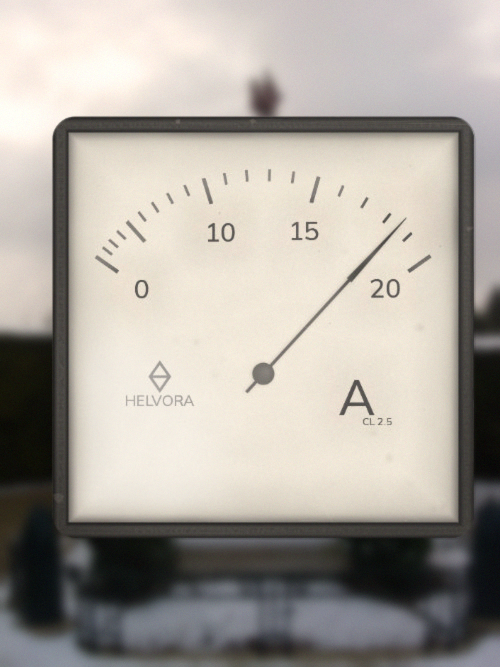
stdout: 18.5 A
